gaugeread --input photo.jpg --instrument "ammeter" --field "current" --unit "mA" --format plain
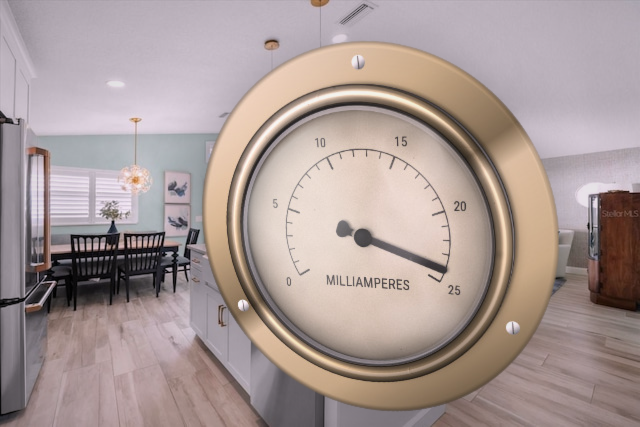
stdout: 24 mA
